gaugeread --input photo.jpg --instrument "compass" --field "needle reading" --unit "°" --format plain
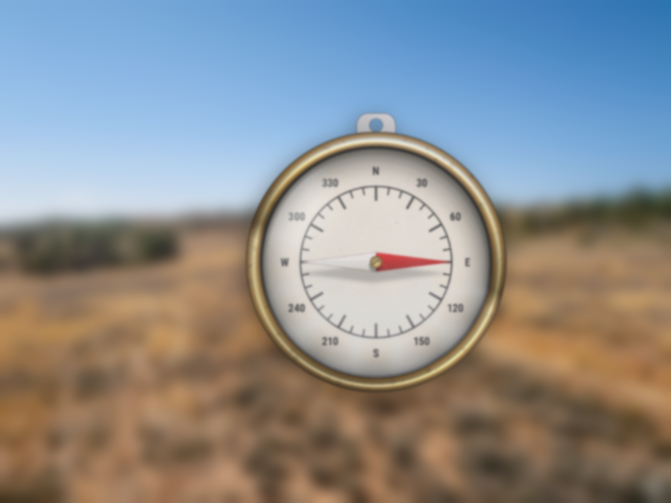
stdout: 90 °
